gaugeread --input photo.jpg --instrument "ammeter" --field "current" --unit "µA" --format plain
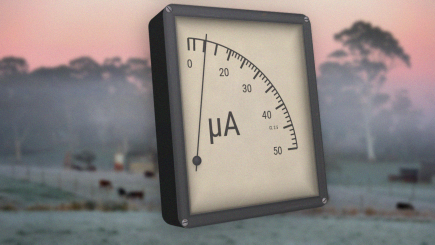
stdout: 10 µA
